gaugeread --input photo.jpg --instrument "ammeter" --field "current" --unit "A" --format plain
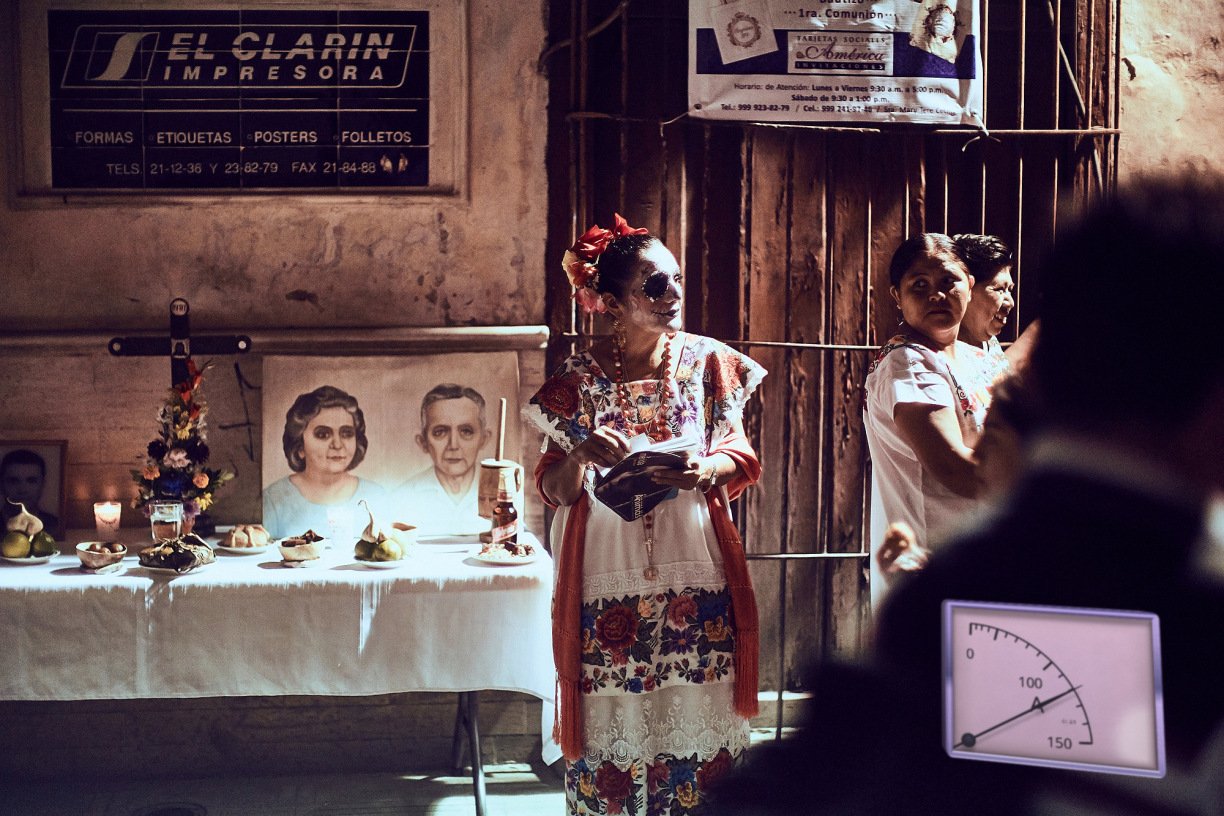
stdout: 120 A
